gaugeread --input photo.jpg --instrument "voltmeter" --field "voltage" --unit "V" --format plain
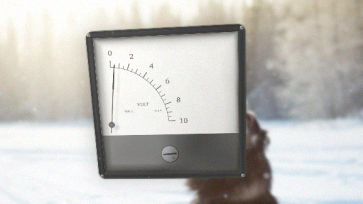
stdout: 0.5 V
